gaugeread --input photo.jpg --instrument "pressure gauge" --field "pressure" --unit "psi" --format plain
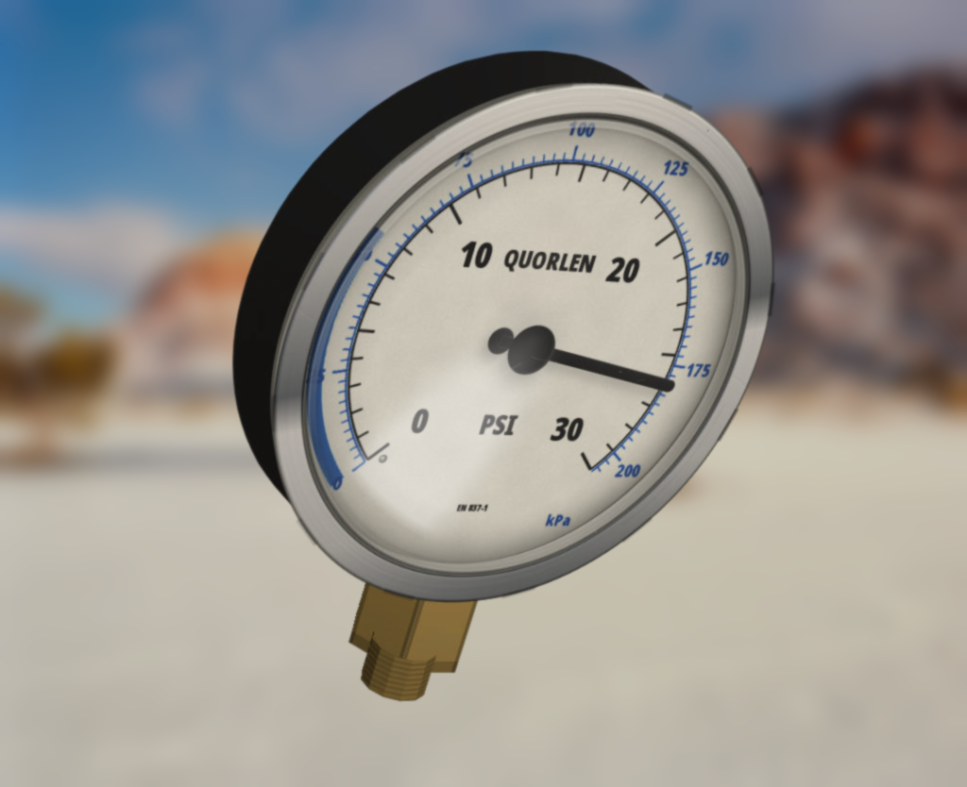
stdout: 26 psi
